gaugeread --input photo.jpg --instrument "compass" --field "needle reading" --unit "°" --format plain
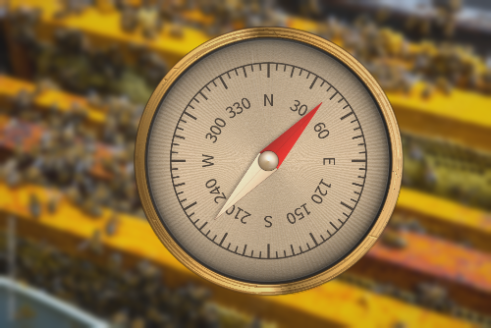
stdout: 42.5 °
